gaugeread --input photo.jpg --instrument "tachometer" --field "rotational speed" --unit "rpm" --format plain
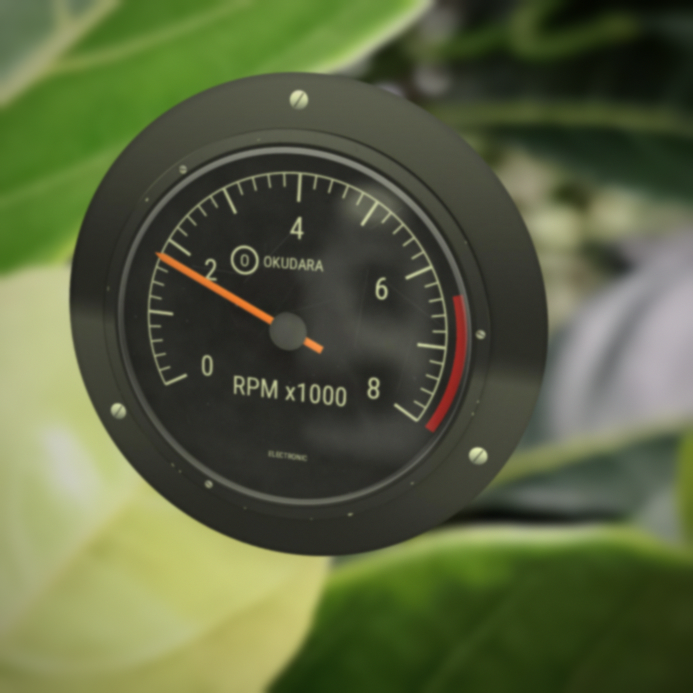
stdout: 1800 rpm
